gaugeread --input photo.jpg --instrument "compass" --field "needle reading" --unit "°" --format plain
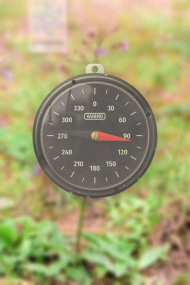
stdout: 97.5 °
